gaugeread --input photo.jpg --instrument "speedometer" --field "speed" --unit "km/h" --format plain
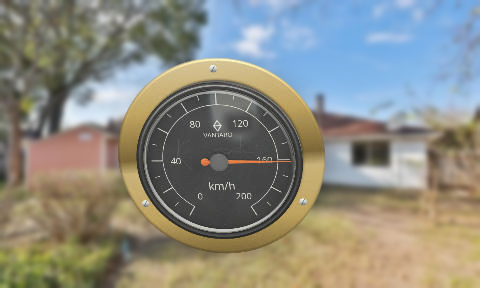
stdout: 160 km/h
